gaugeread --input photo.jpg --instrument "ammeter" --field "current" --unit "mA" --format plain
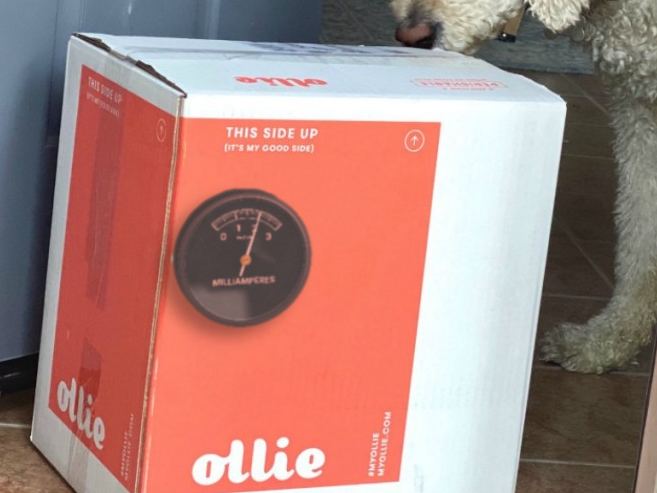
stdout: 2 mA
